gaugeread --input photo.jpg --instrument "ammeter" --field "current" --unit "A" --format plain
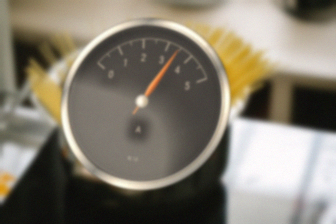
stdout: 3.5 A
